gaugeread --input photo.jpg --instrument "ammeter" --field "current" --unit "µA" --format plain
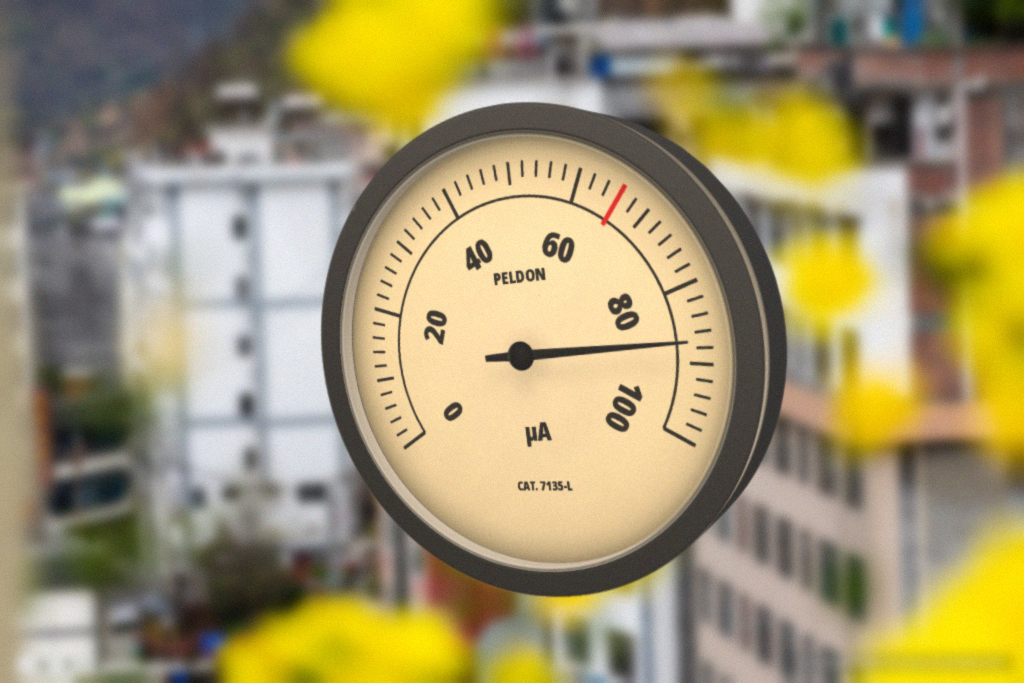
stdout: 87 µA
